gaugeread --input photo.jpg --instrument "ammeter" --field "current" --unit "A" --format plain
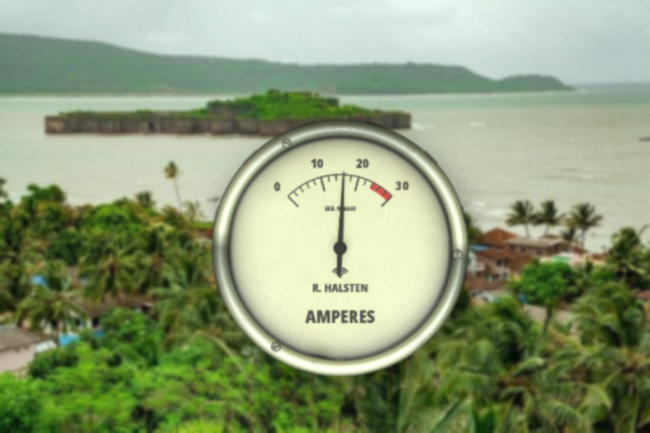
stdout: 16 A
